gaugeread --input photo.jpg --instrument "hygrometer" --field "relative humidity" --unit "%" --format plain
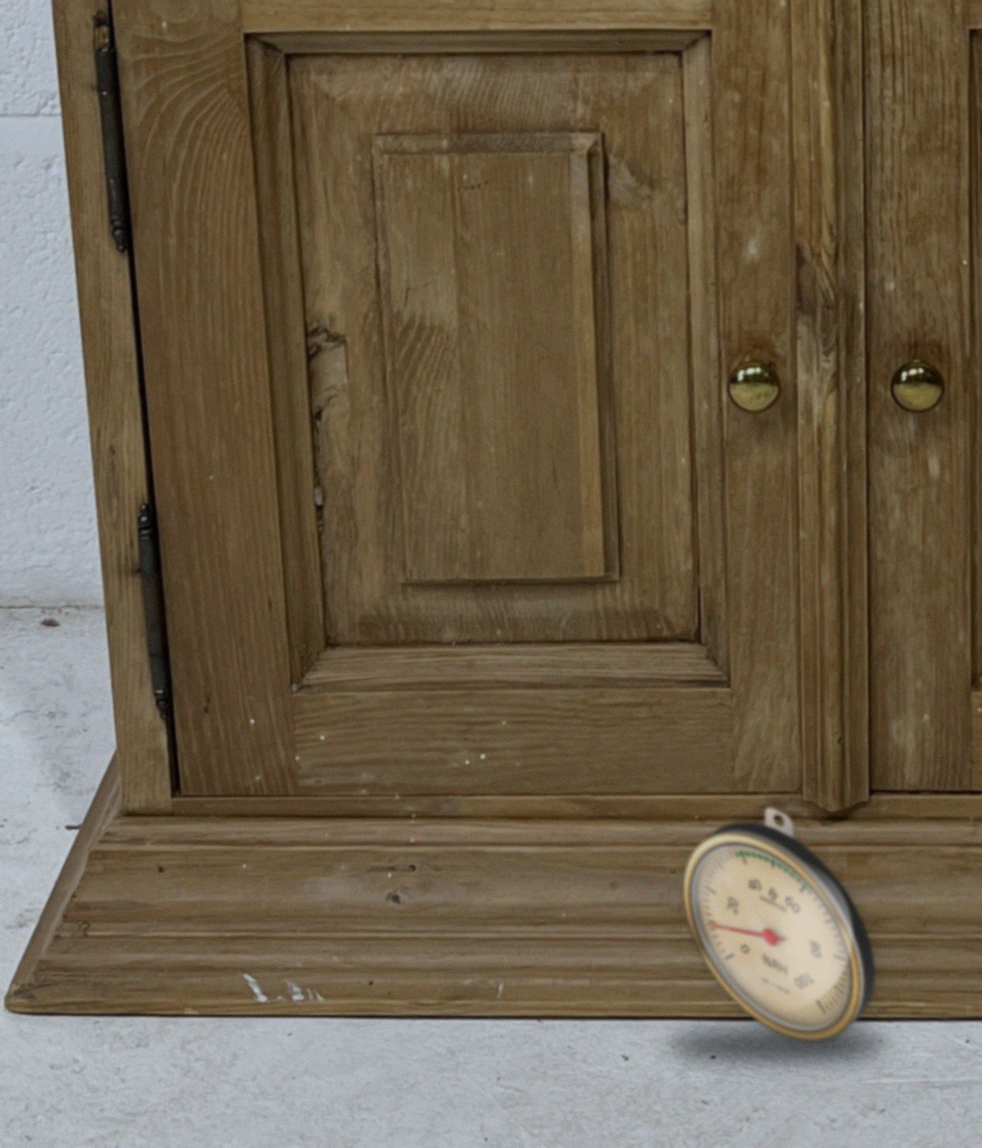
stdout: 10 %
